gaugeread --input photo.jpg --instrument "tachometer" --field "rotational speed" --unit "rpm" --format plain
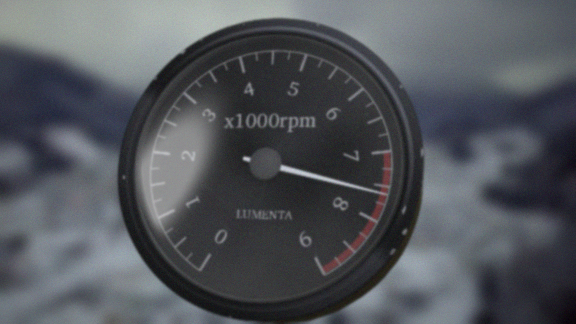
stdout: 7625 rpm
